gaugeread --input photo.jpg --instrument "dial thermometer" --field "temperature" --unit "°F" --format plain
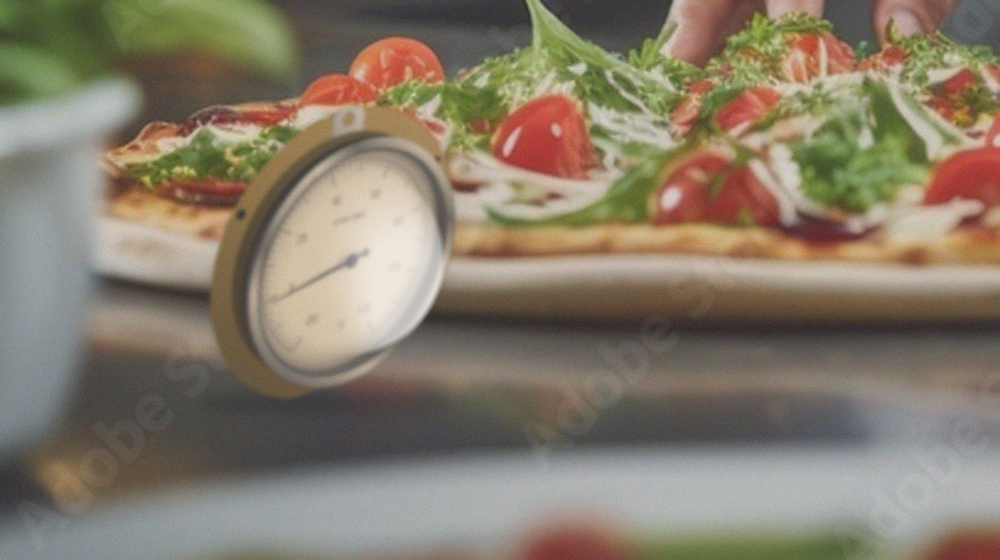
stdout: 0 °F
